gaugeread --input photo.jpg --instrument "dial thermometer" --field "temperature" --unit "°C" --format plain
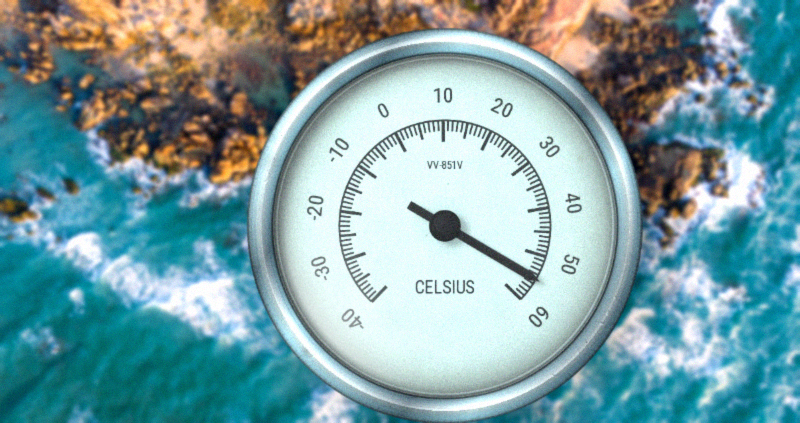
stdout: 55 °C
